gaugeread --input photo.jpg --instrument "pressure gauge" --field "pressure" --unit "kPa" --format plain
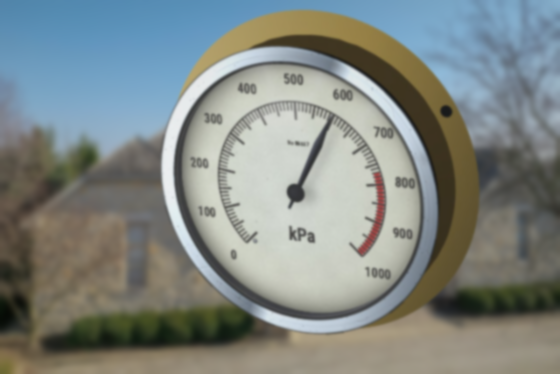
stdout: 600 kPa
